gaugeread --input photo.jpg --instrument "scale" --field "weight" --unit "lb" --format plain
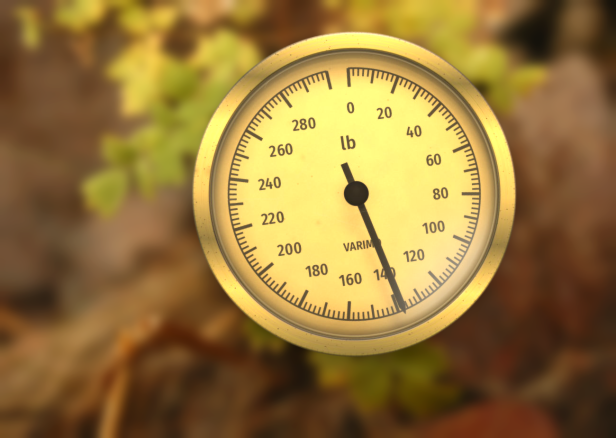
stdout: 138 lb
